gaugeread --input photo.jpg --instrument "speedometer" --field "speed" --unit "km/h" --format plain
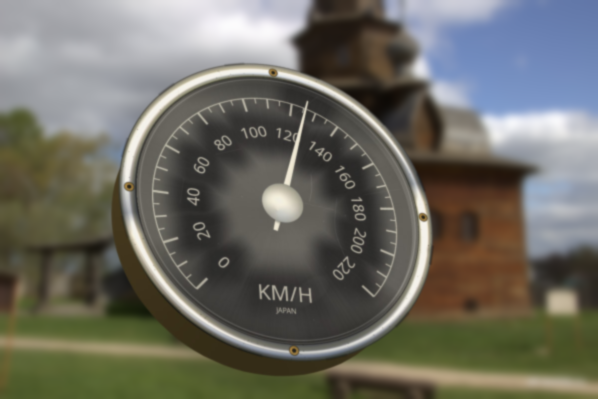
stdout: 125 km/h
